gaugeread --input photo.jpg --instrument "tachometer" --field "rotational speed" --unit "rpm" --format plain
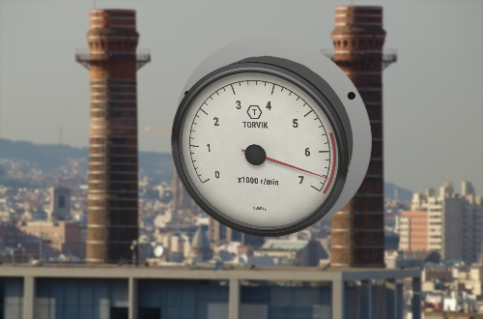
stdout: 6600 rpm
